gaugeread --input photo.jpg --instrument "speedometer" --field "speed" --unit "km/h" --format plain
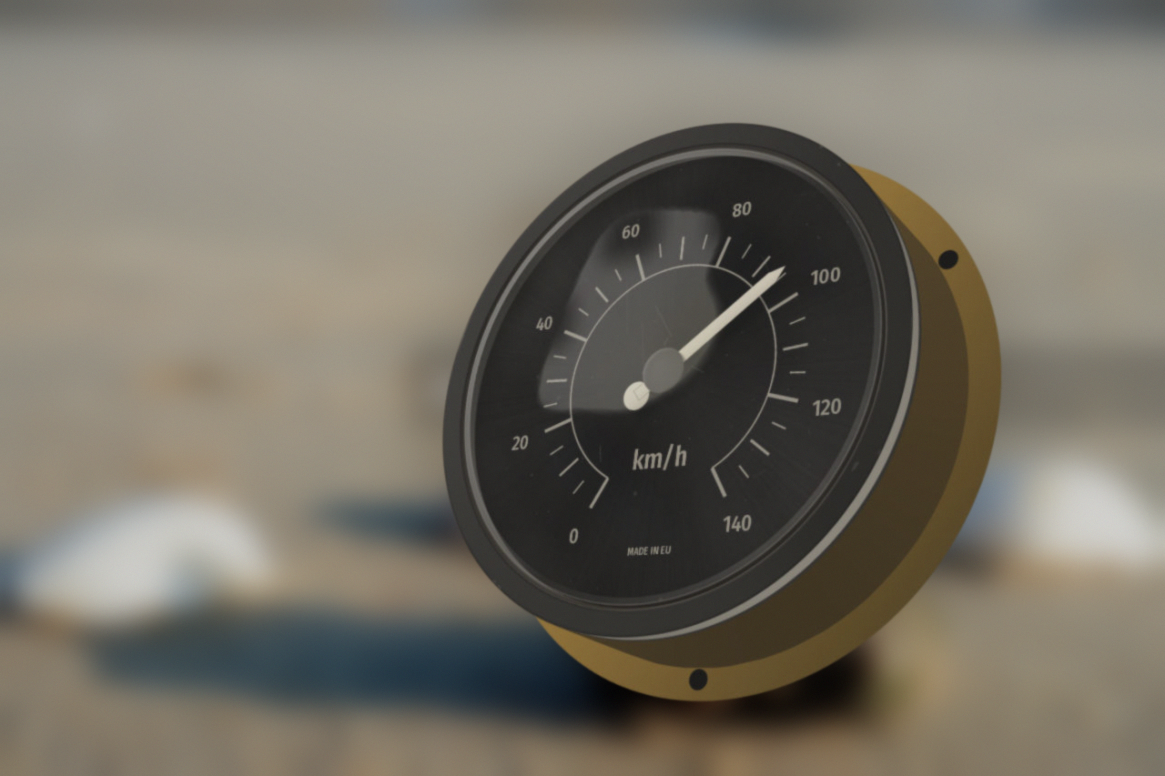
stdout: 95 km/h
